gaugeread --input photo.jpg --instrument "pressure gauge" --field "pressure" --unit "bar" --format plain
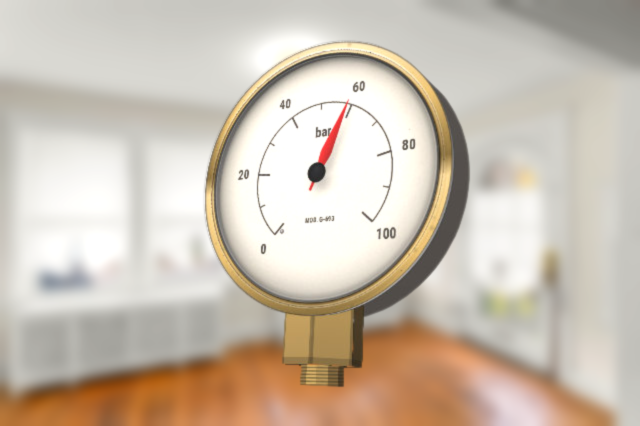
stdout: 60 bar
